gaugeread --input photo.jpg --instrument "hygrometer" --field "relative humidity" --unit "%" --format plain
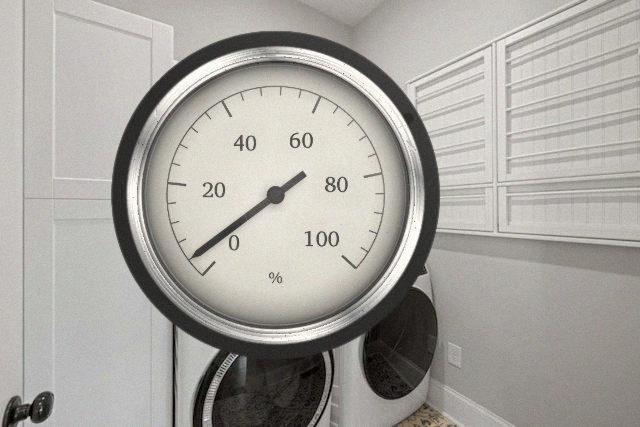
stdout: 4 %
